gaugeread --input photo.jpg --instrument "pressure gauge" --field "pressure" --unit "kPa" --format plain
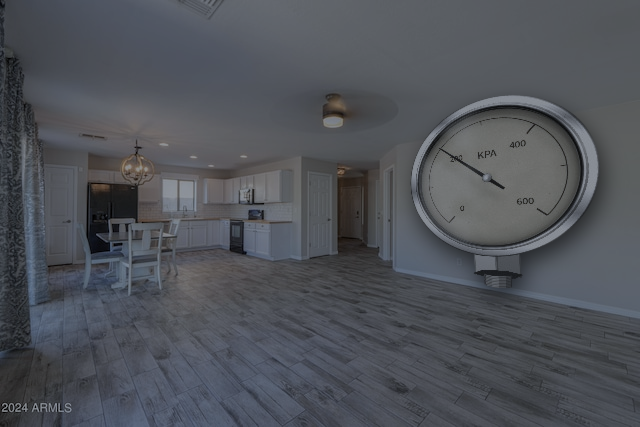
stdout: 200 kPa
